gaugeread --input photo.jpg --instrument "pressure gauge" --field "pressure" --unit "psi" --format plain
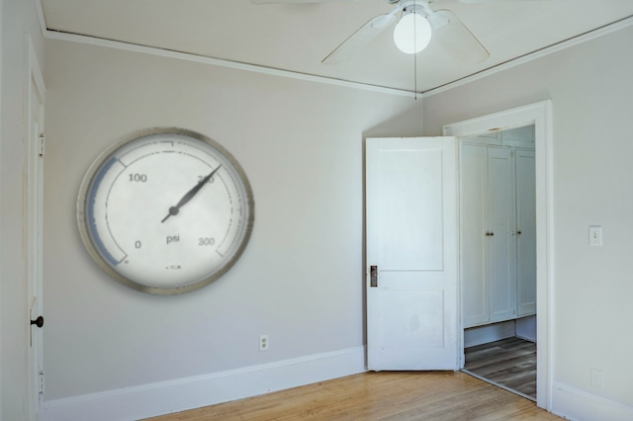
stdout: 200 psi
